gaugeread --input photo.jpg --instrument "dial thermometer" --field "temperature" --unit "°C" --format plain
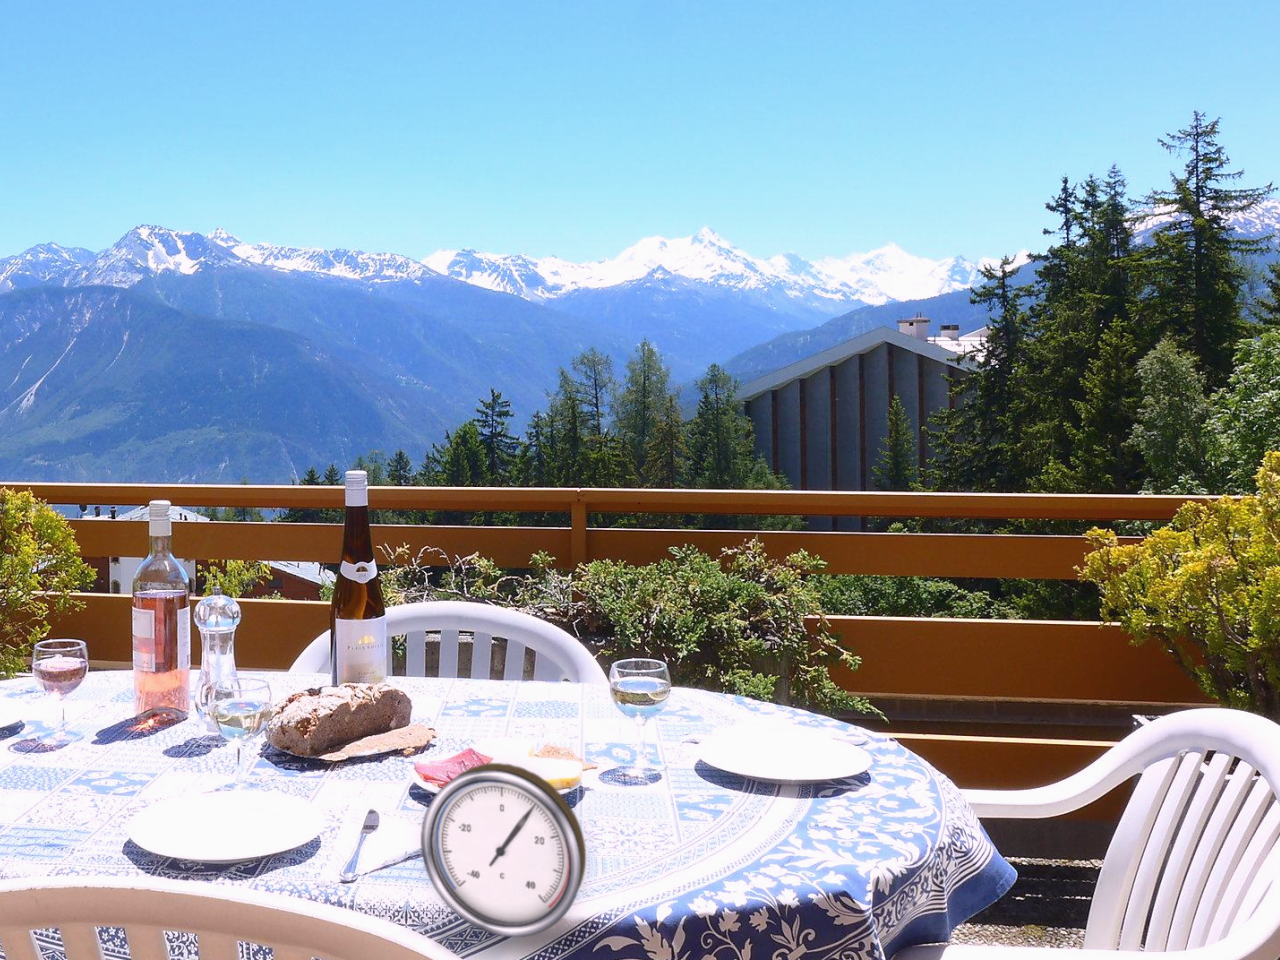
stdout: 10 °C
